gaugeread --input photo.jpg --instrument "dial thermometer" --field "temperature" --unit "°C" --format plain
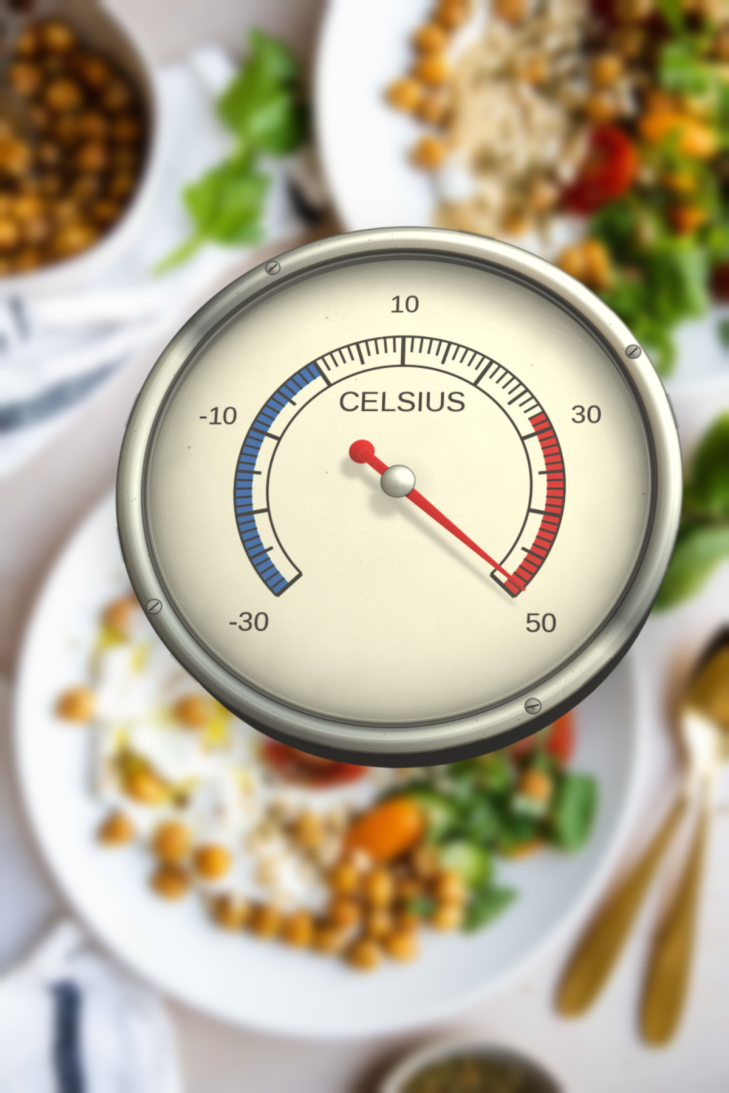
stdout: 49 °C
